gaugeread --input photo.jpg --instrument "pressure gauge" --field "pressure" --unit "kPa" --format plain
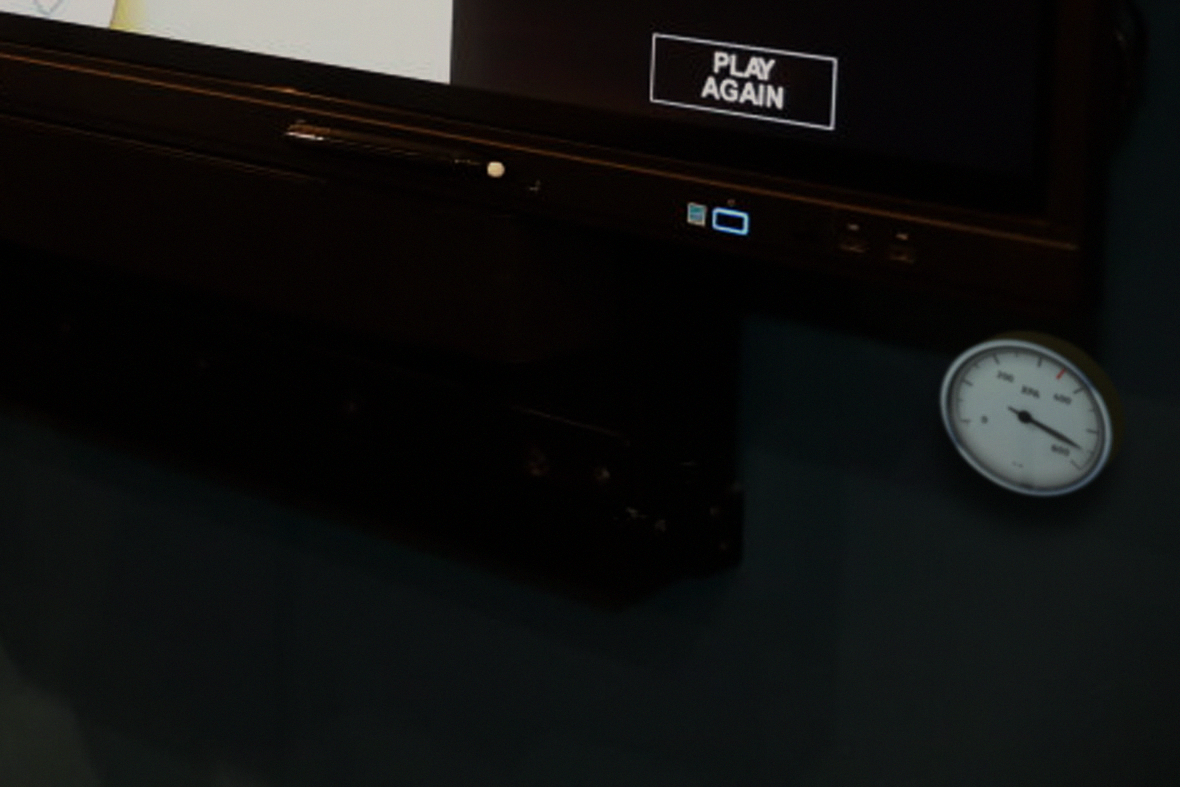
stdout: 550 kPa
